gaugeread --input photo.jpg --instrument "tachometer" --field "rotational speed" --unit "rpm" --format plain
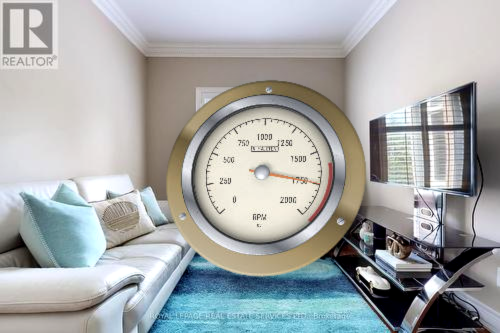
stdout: 1750 rpm
